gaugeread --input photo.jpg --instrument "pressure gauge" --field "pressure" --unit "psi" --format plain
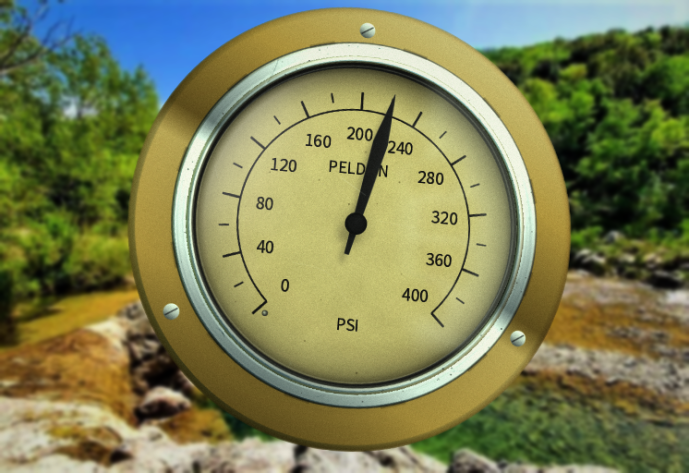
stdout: 220 psi
